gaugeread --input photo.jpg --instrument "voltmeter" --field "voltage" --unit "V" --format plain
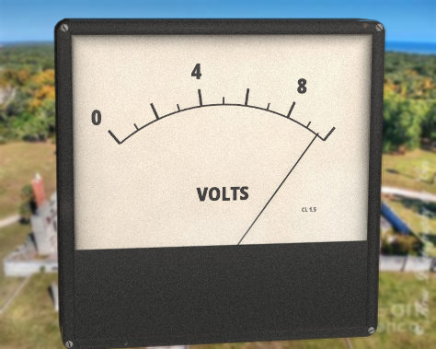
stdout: 9.5 V
